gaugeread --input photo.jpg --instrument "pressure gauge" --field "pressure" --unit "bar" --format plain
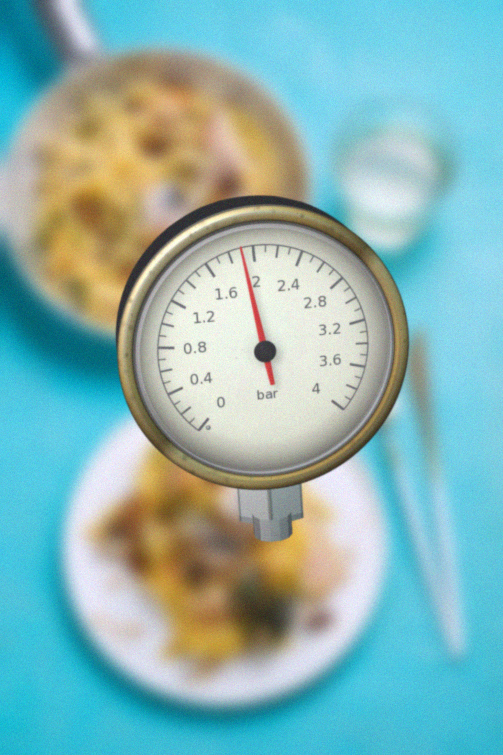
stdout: 1.9 bar
